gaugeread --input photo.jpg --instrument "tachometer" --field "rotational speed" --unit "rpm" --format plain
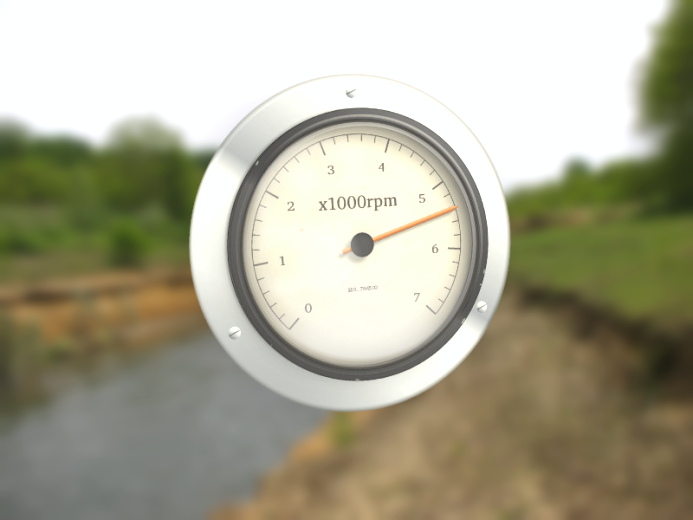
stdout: 5400 rpm
